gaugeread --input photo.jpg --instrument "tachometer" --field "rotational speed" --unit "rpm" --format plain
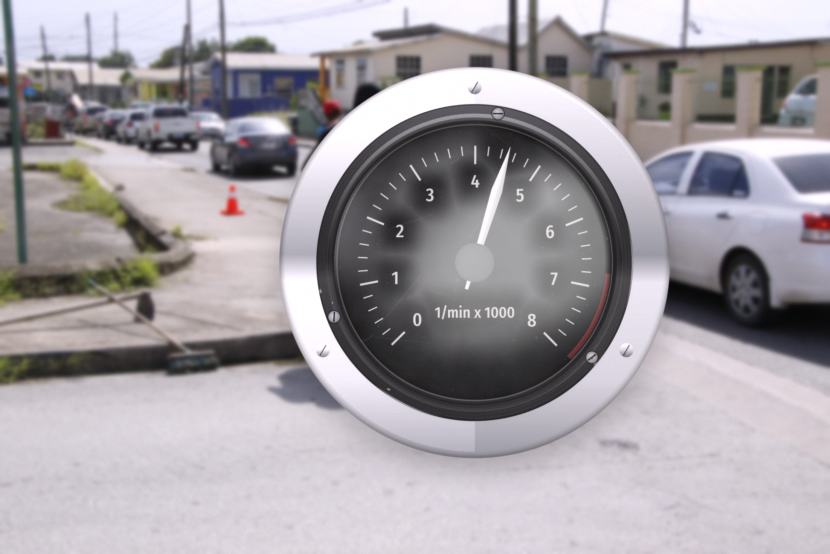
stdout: 4500 rpm
